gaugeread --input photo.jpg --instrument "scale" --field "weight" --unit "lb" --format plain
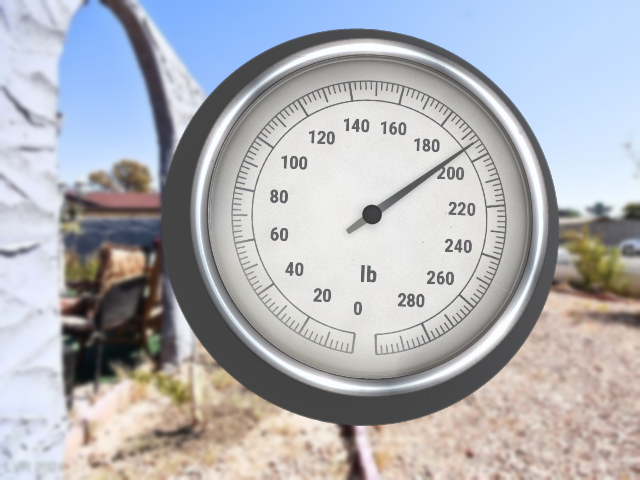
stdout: 194 lb
